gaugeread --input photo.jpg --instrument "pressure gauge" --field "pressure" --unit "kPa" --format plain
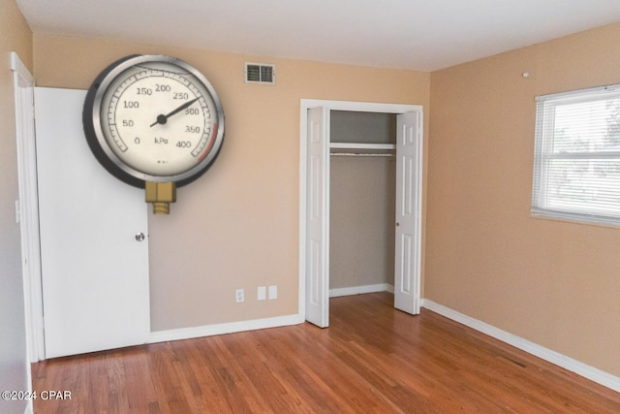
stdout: 280 kPa
